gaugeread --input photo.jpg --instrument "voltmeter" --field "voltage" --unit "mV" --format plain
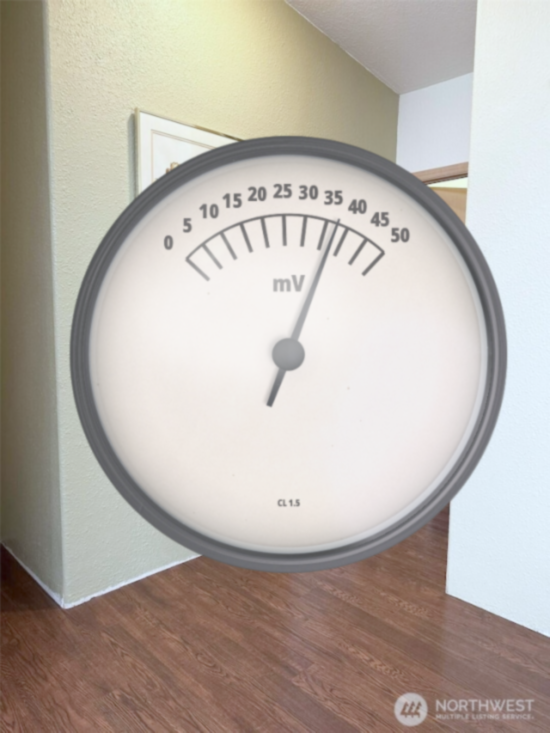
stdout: 37.5 mV
